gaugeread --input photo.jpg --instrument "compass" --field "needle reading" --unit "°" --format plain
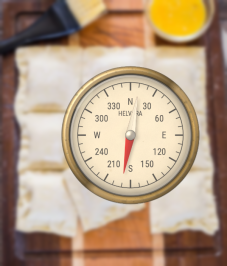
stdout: 190 °
